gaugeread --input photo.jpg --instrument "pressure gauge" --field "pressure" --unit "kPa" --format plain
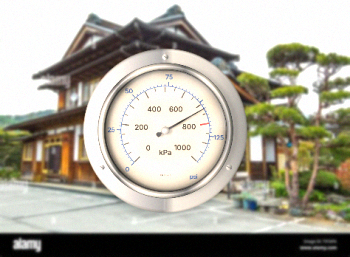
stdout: 725 kPa
